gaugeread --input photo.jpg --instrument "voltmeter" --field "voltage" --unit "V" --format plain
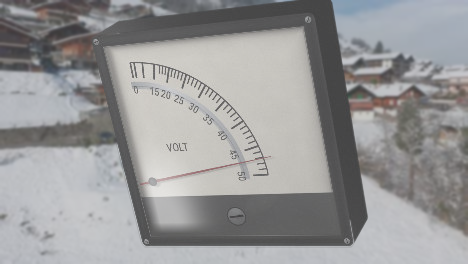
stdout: 47 V
